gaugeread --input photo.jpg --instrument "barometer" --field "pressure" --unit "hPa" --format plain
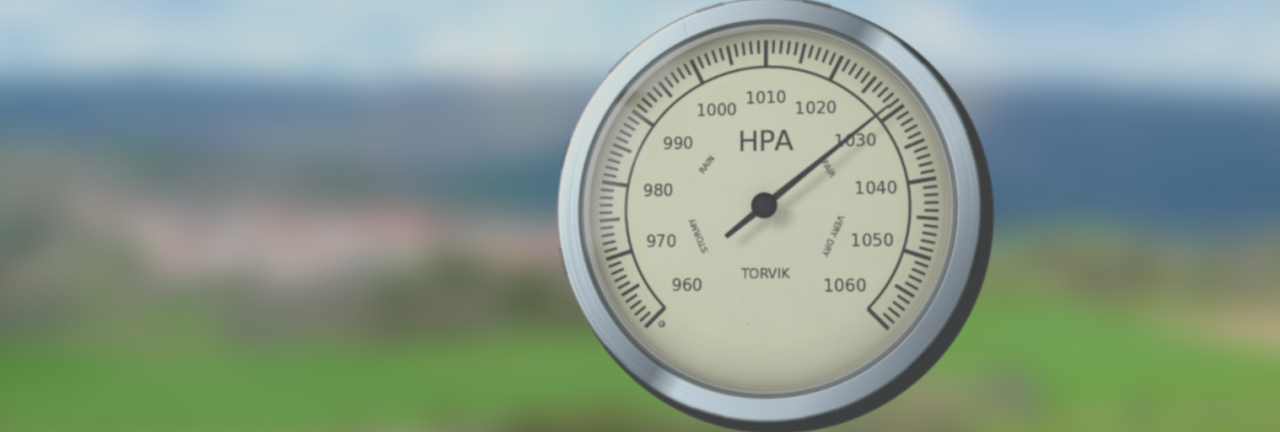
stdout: 1029 hPa
